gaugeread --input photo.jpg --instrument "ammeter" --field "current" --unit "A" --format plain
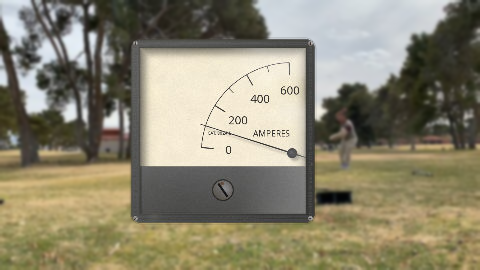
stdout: 100 A
